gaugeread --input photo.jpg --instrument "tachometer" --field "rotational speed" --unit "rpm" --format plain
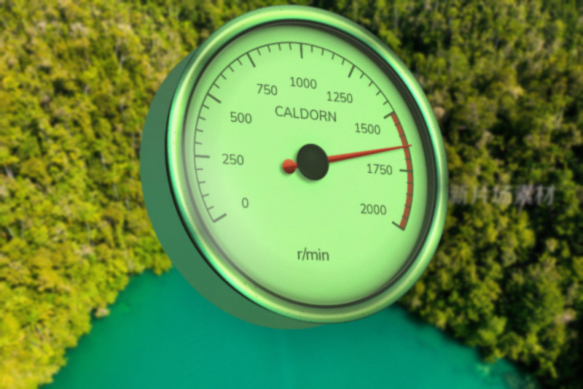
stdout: 1650 rpm
